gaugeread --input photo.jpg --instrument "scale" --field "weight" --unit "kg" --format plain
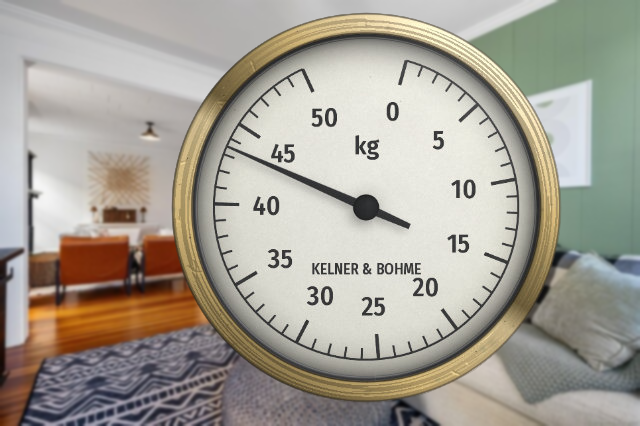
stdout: 43.5 kg
